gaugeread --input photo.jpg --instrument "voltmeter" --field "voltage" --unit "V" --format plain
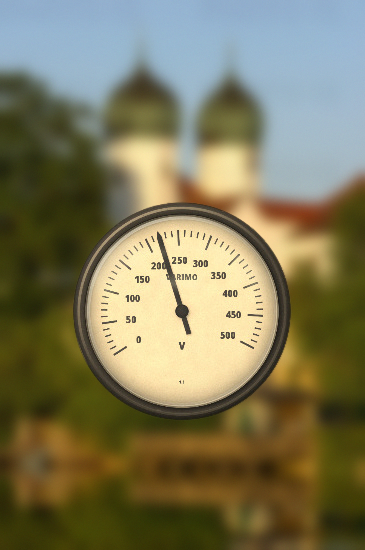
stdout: 220 V
